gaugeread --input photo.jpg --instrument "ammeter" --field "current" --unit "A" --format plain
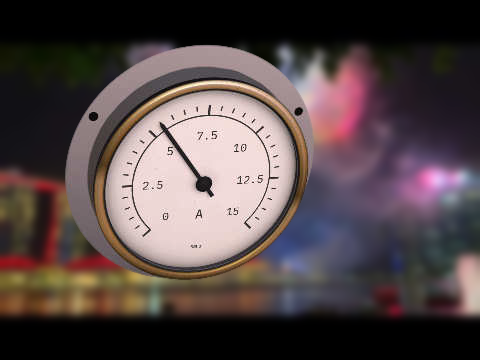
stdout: 5.5 A
